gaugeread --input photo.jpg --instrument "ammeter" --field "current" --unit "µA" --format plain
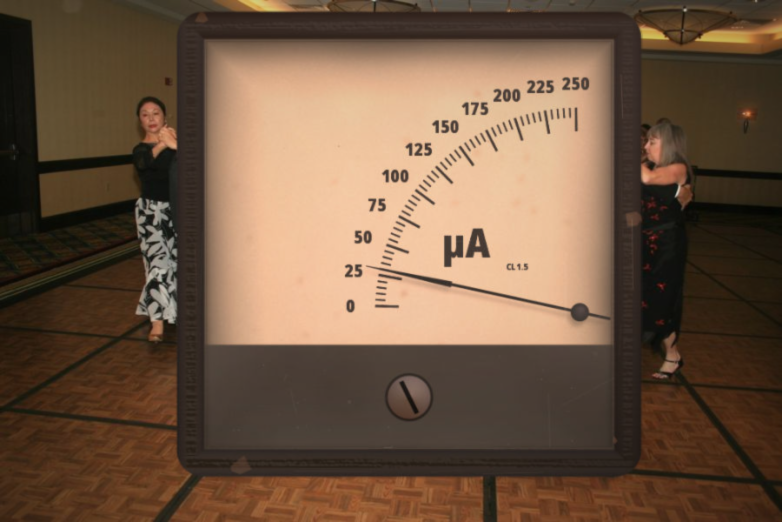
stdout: 30 µA
